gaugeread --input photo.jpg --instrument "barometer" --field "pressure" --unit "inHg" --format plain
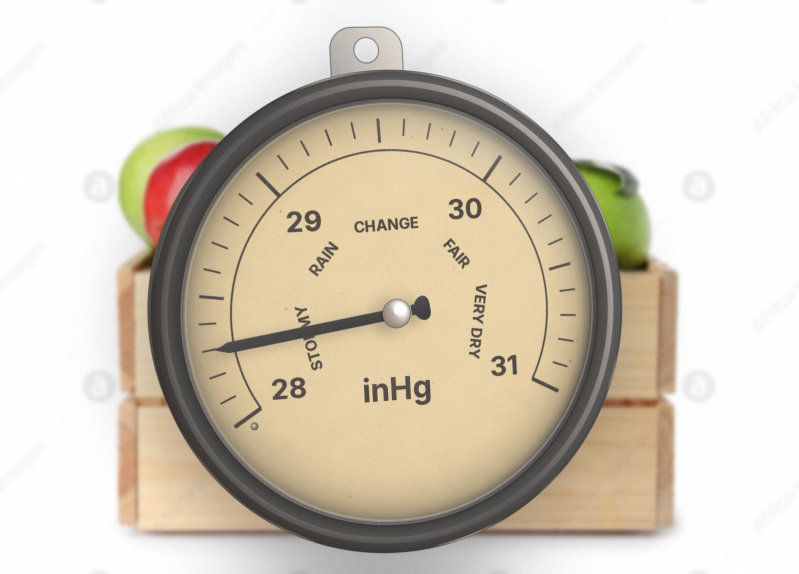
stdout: 28.3 inHg
